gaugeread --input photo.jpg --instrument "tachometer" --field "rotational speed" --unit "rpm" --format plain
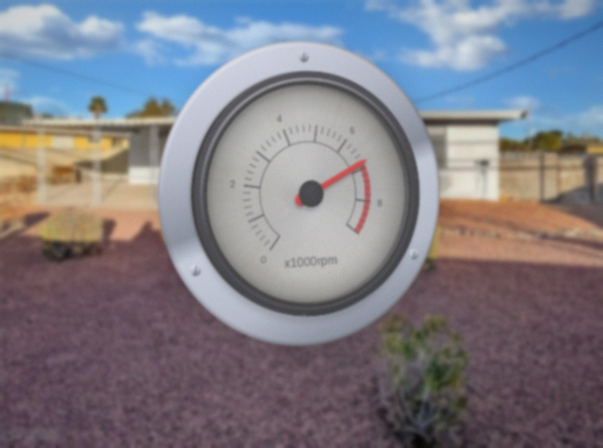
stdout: 6800 rpm
